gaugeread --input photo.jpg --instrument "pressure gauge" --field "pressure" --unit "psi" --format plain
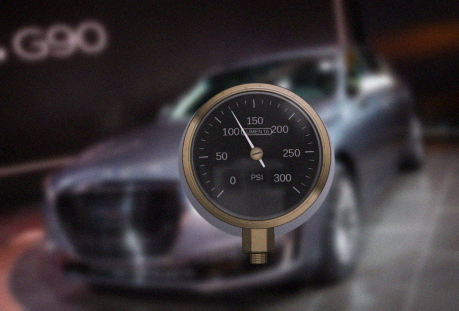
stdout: 120 psi
